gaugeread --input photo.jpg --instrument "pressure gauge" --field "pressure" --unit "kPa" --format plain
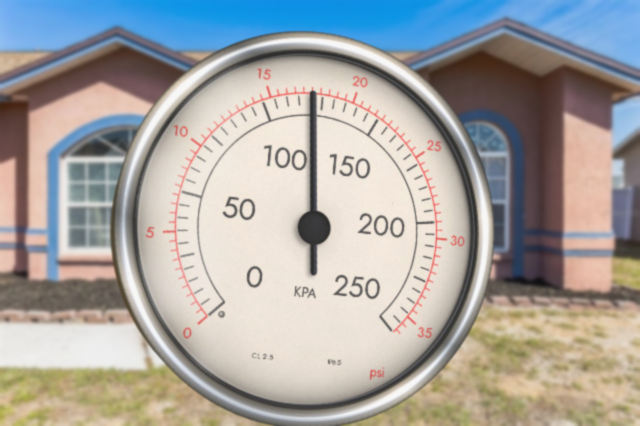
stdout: 120 kPa
